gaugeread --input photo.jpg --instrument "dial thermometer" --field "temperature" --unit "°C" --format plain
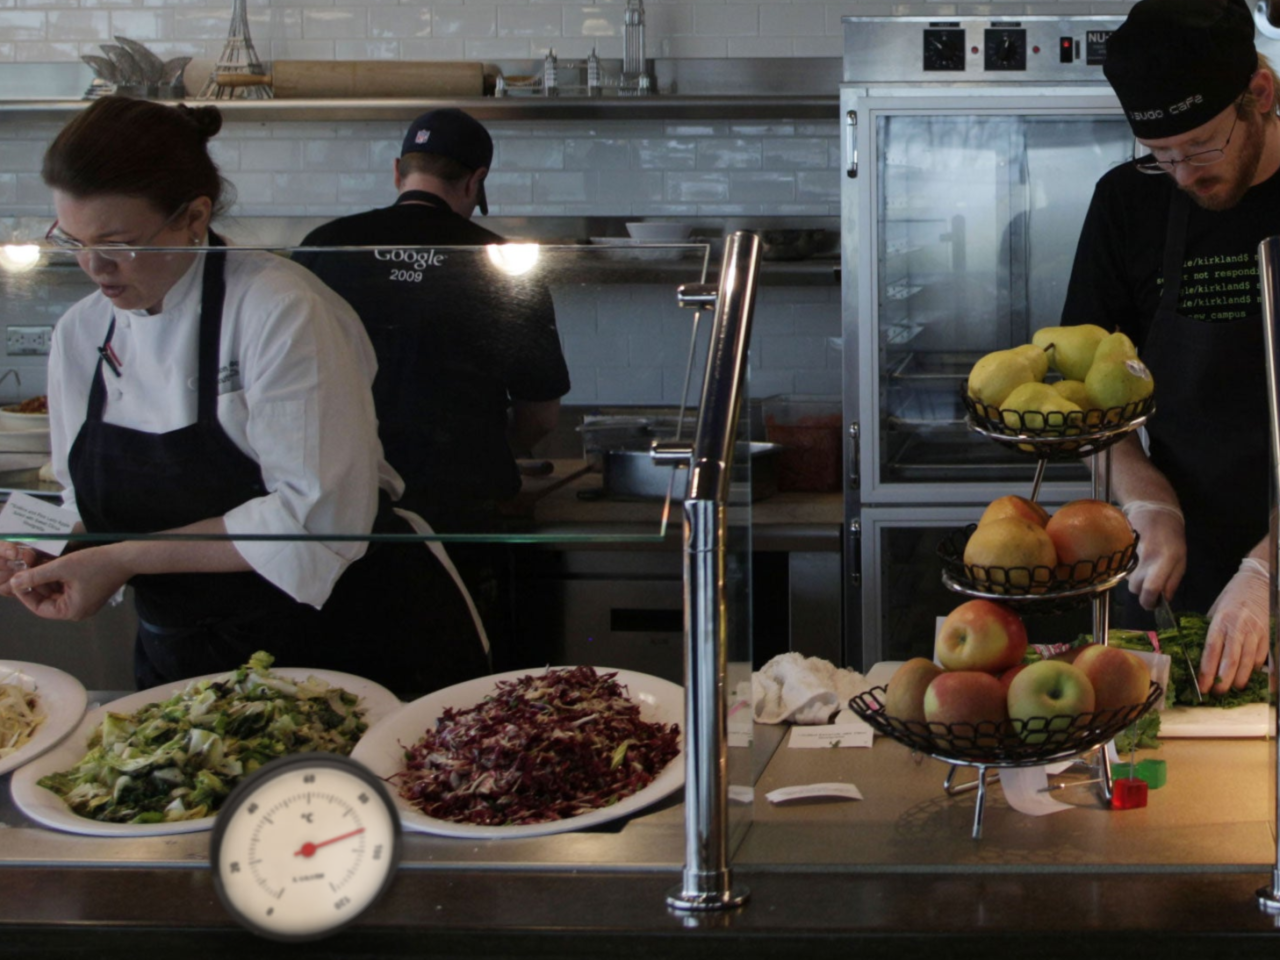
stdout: 90 °C
